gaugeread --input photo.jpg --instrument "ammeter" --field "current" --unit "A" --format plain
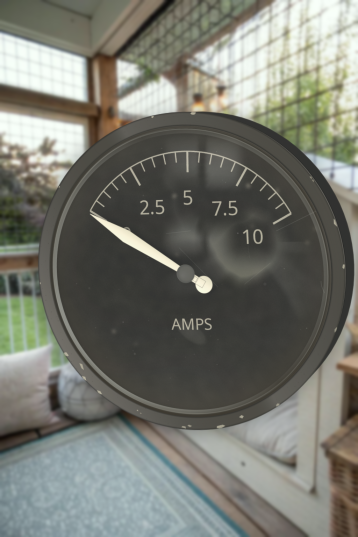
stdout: 0 A
